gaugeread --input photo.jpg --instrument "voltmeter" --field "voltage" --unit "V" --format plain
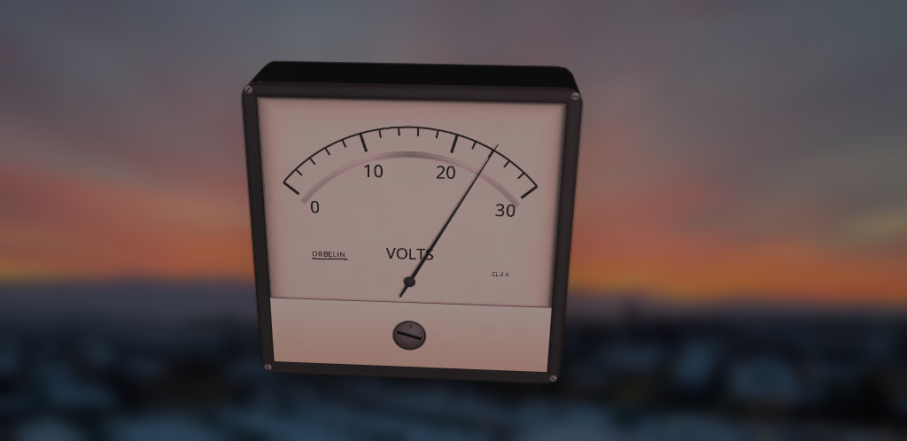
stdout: 24 V
